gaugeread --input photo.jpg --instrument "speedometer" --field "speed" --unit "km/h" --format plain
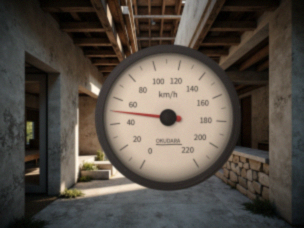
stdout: 50 km/h
